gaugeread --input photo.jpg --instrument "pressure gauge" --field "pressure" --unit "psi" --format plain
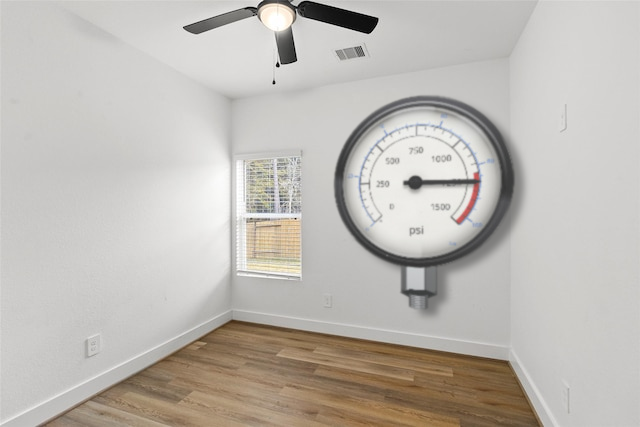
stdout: 1250 psi
